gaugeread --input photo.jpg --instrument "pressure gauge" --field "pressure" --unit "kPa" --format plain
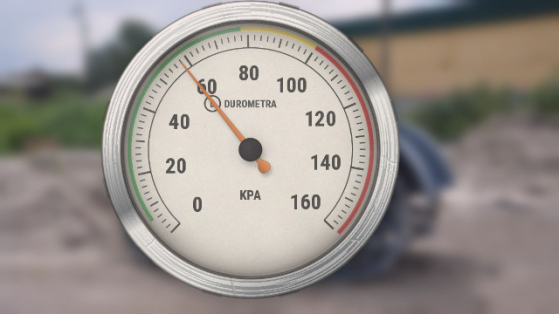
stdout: 58 kPa
